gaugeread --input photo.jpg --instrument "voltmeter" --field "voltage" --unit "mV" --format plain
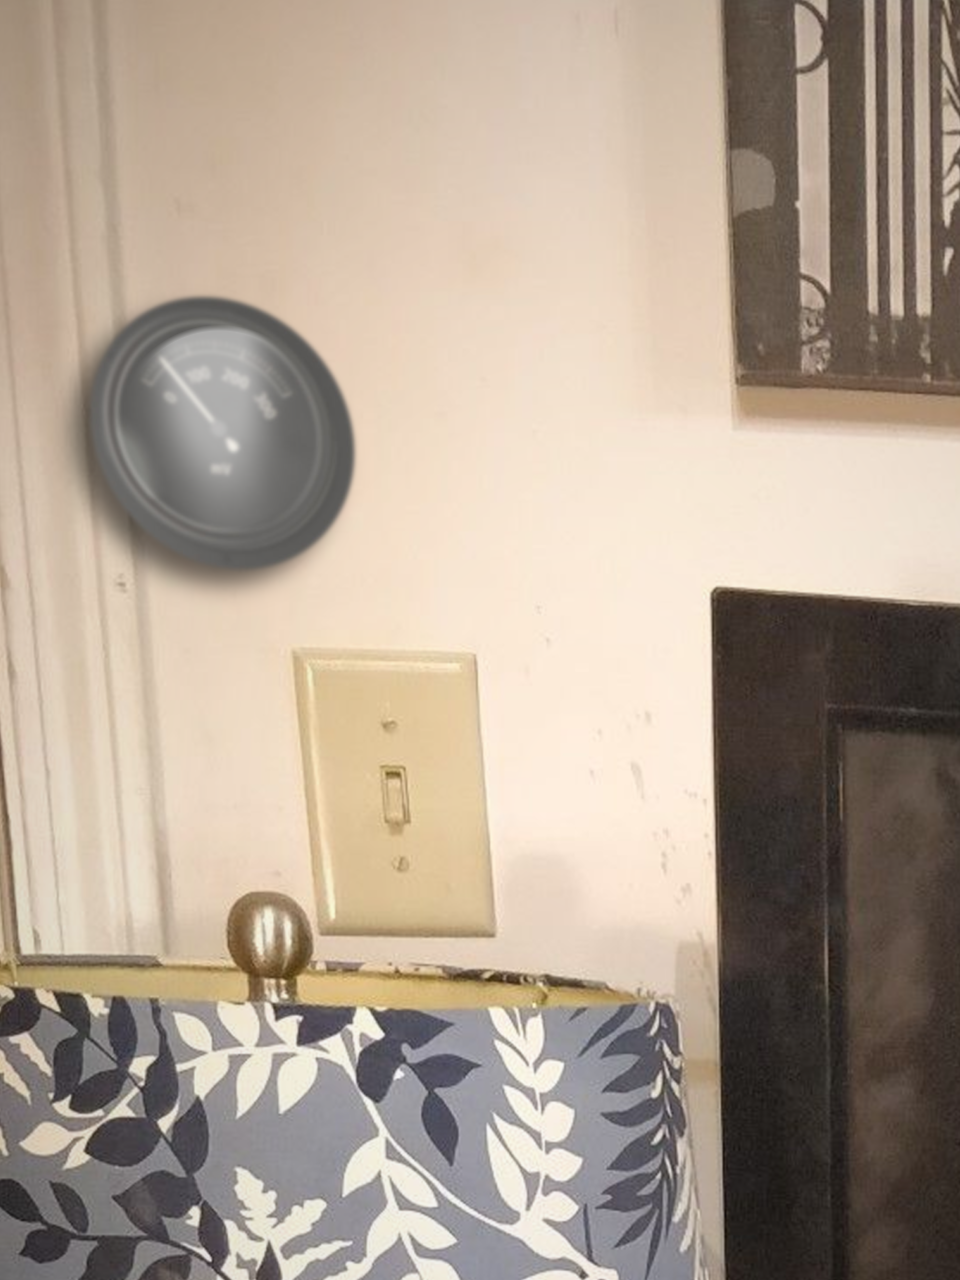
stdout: 50 mV
